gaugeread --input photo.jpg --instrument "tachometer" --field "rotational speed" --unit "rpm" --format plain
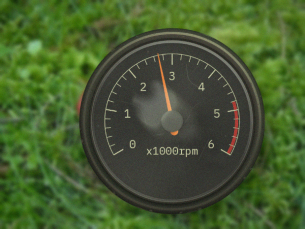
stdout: 2700 rpm
